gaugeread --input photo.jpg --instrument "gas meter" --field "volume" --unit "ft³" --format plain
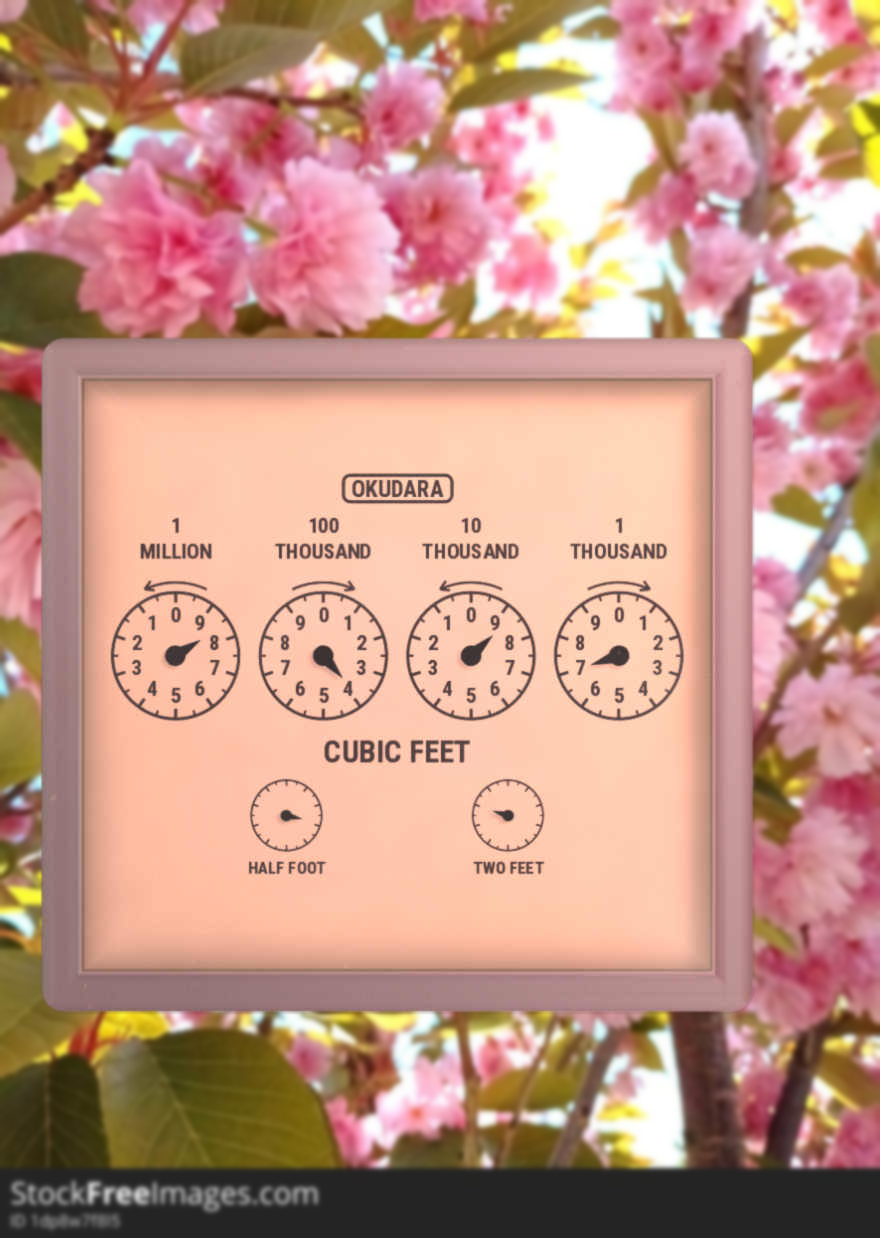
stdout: 838700 ft³
